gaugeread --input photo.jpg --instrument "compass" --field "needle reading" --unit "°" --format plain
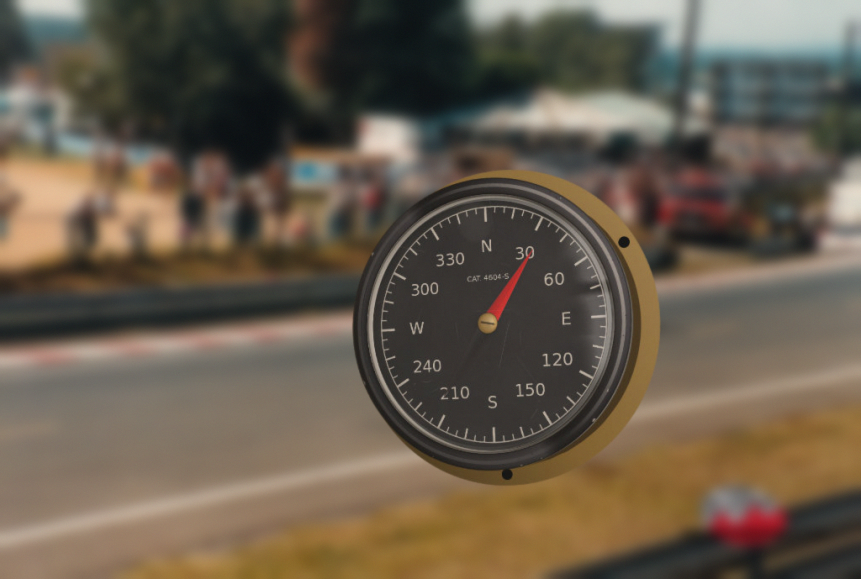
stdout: 35 °
